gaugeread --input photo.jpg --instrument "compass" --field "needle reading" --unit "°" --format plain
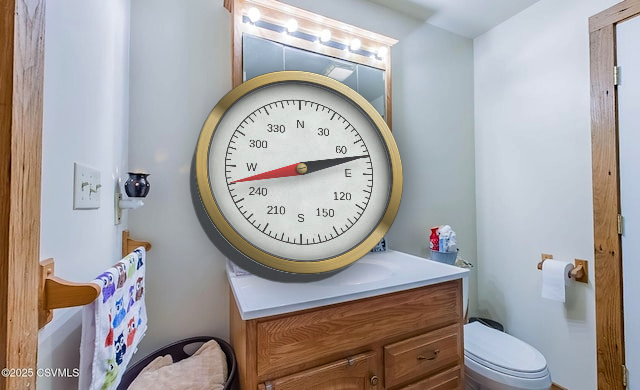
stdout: 255 °
